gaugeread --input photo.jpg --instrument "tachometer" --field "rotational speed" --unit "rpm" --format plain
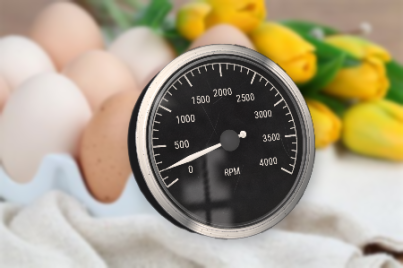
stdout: 200 rpm
